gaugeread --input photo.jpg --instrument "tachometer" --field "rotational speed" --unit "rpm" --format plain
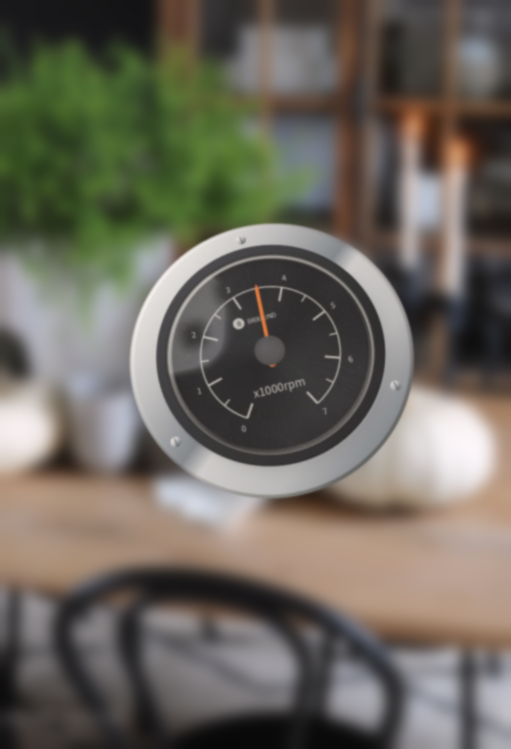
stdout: 3500 rpm
